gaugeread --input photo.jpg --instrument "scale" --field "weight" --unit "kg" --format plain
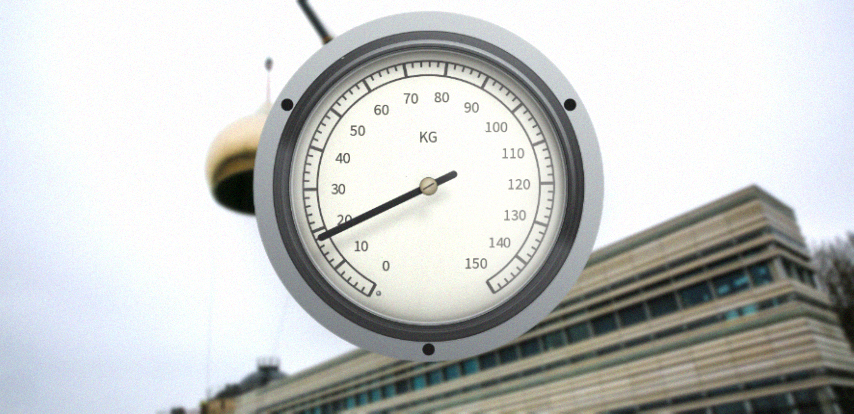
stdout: 18 kg
